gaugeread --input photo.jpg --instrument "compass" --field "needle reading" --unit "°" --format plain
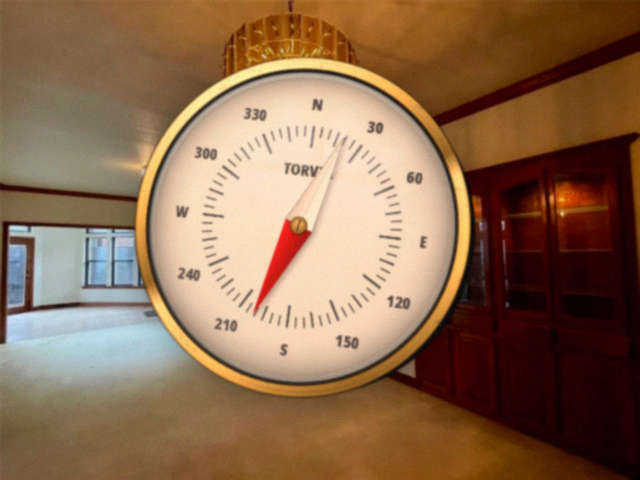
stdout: 200 °
